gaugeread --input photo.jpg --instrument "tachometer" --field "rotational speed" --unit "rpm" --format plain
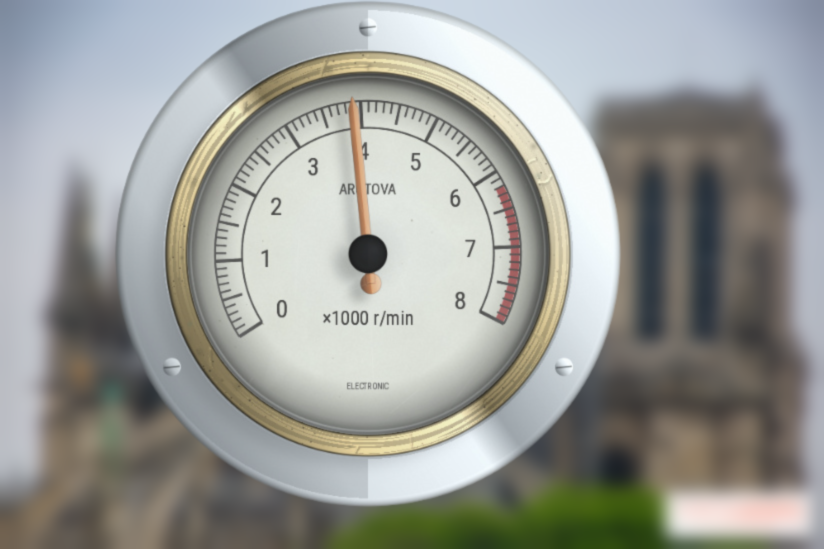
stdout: 3900 rpm
